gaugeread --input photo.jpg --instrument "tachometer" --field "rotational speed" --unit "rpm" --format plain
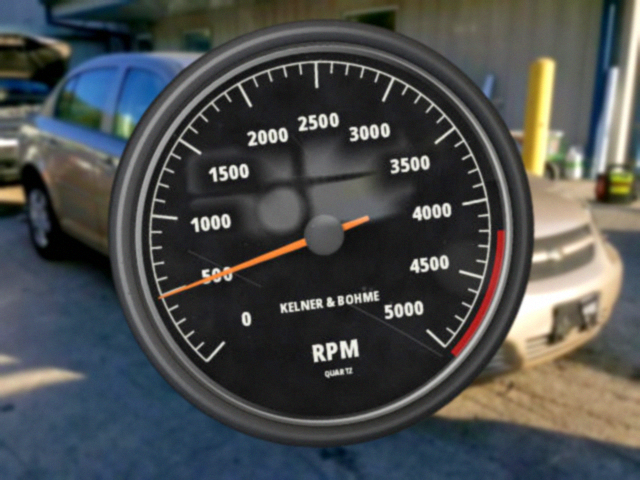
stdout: 500 rpm
